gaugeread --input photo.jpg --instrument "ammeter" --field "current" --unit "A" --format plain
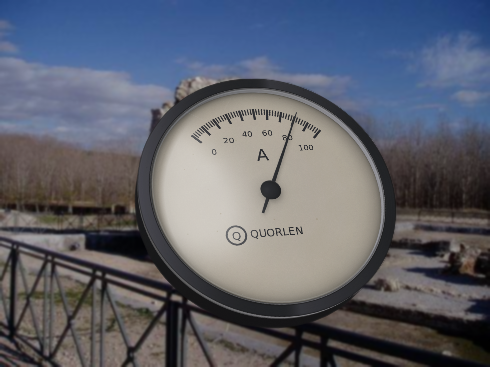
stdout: 80 A
